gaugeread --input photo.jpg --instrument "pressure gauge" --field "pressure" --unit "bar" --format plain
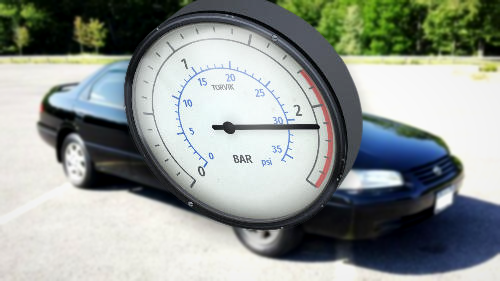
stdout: 2.1 bar
